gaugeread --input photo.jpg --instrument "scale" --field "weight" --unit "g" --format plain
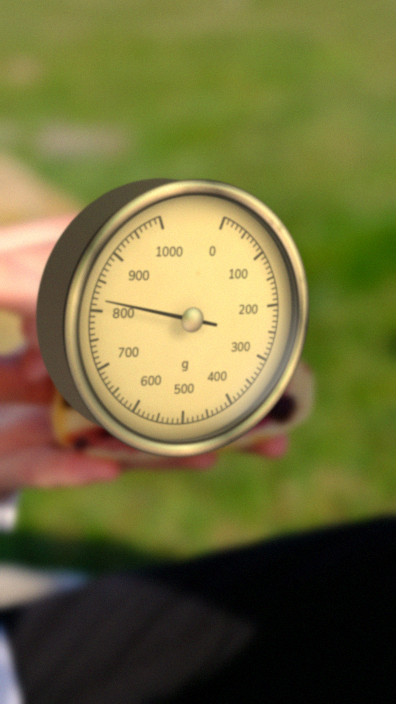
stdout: 820 g
